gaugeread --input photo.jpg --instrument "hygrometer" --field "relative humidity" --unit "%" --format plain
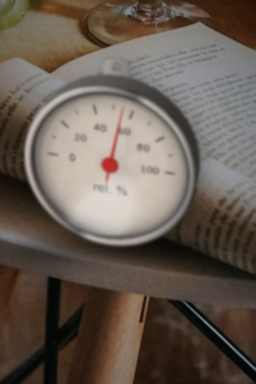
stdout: 55 %
